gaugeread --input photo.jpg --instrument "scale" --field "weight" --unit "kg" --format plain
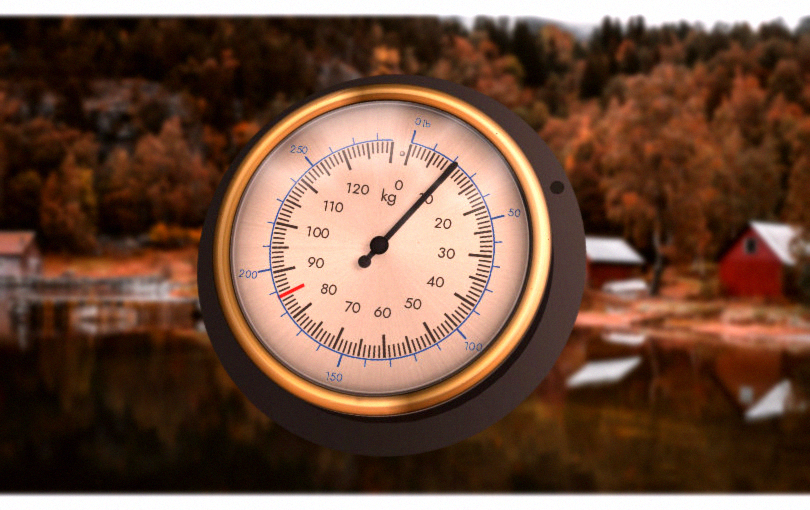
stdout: 10 kg
